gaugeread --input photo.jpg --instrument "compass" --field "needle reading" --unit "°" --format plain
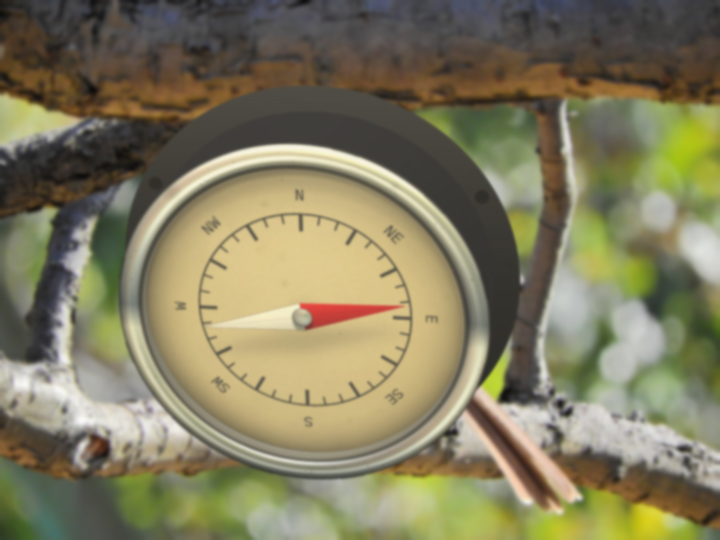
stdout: 80 °
